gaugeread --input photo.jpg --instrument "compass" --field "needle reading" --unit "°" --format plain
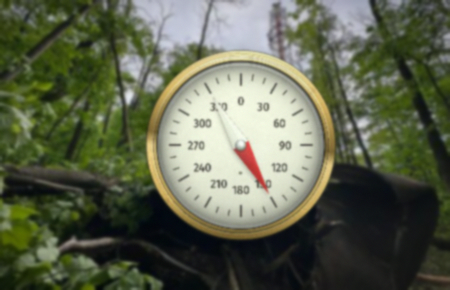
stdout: 150 °
